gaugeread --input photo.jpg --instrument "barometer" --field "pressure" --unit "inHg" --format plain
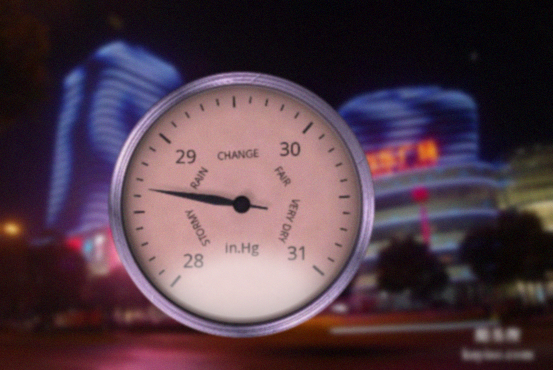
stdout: 28.65 inHg
